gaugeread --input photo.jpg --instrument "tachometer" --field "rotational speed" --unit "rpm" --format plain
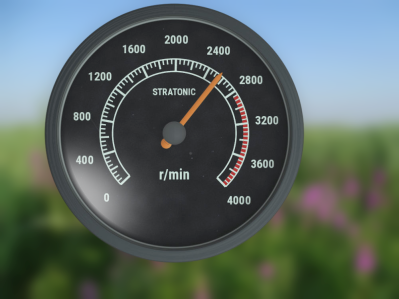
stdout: 2550 rpm
